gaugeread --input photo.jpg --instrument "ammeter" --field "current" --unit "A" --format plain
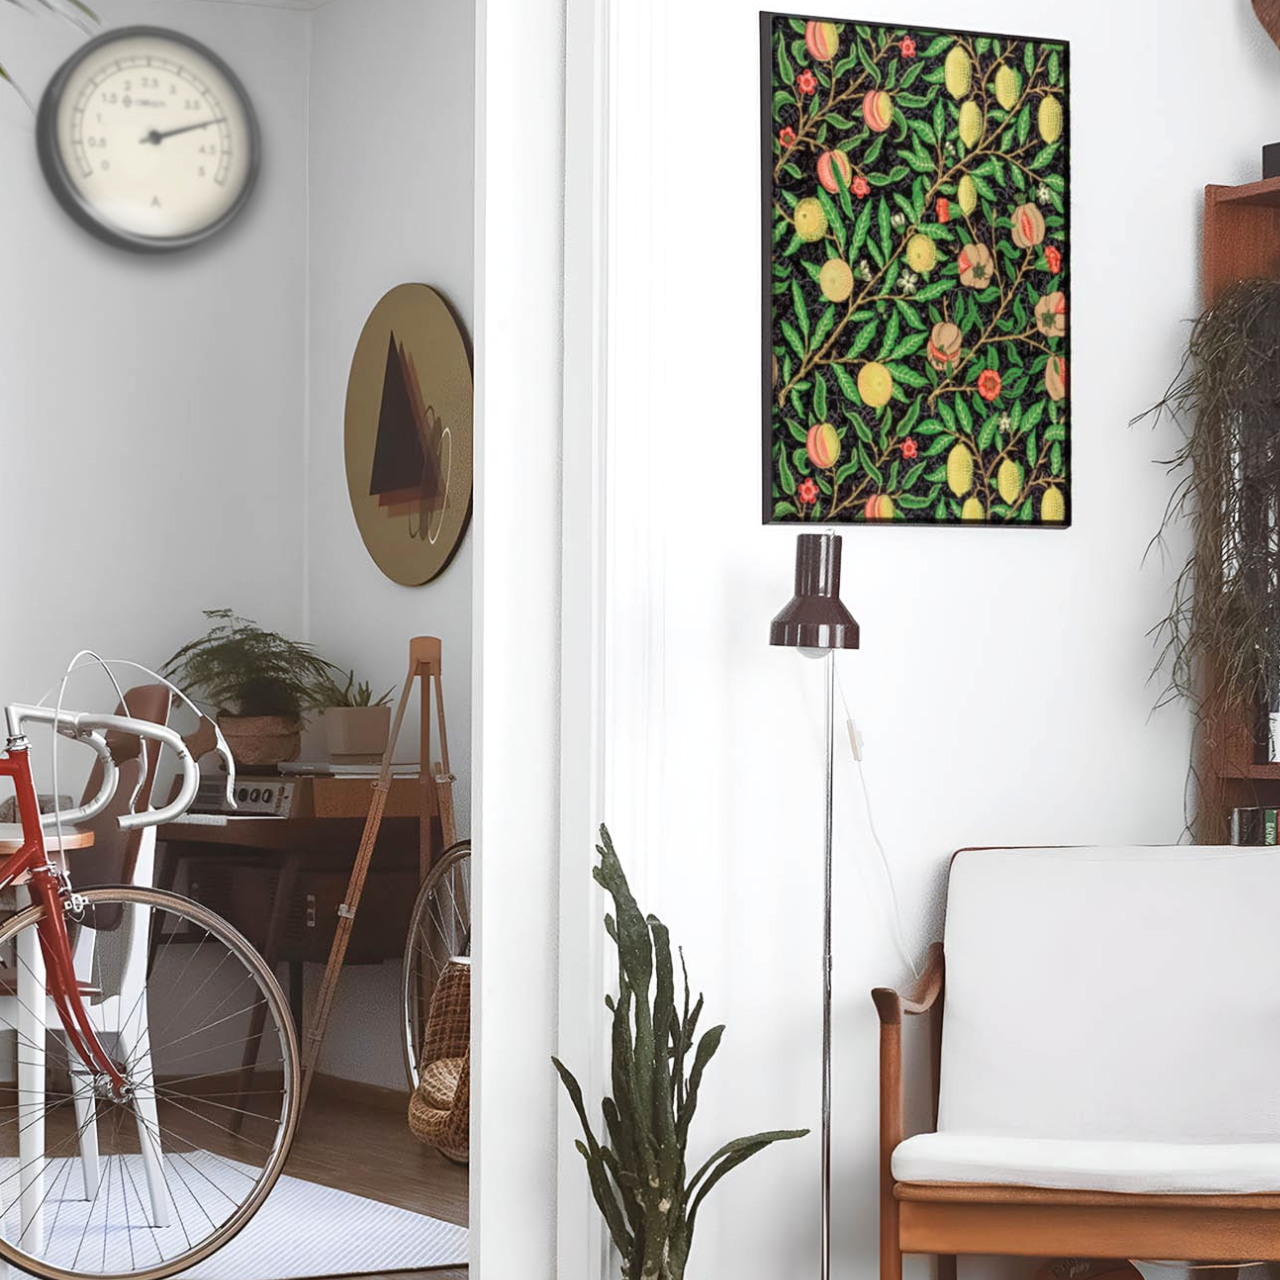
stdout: 4 A
